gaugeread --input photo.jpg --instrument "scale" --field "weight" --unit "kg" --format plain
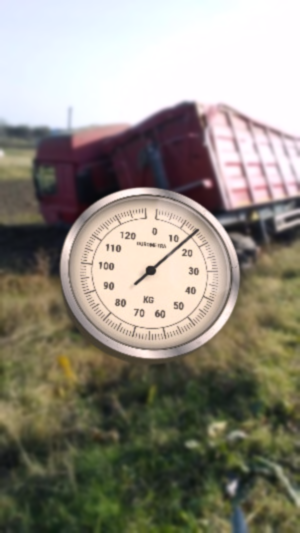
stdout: 15 kg
